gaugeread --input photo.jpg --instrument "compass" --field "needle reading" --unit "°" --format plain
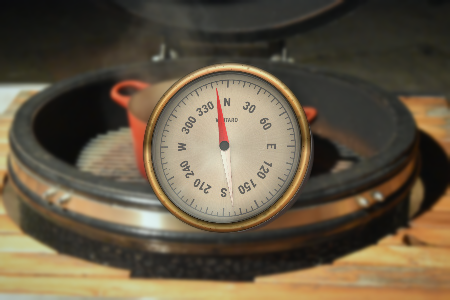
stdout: 350 °
